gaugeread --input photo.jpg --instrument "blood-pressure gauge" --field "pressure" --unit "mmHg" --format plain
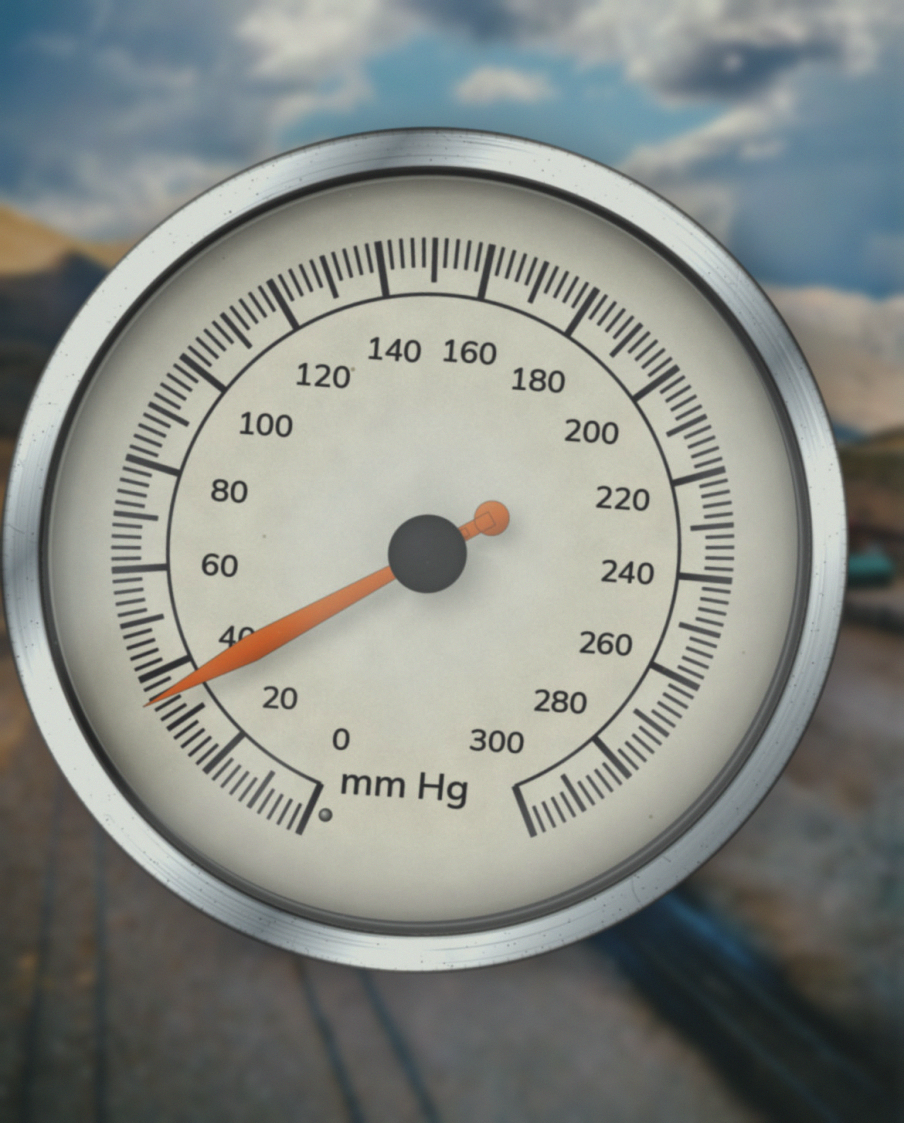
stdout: 36 mmHg
